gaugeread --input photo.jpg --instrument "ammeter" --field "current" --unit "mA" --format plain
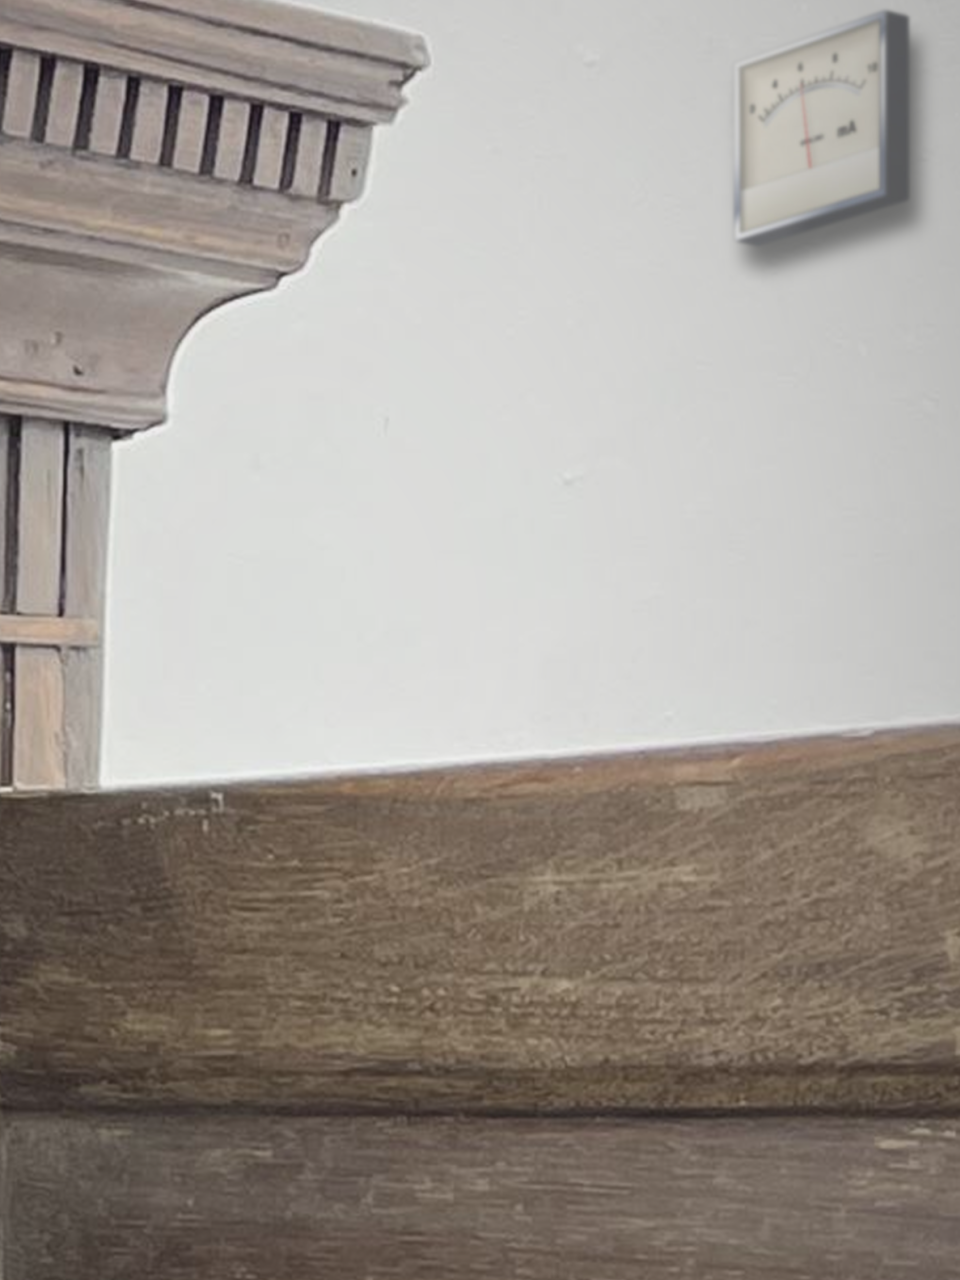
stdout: 6 mA
